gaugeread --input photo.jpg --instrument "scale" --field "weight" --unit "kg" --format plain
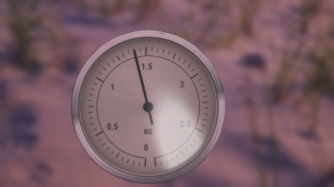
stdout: 1.4 kg
